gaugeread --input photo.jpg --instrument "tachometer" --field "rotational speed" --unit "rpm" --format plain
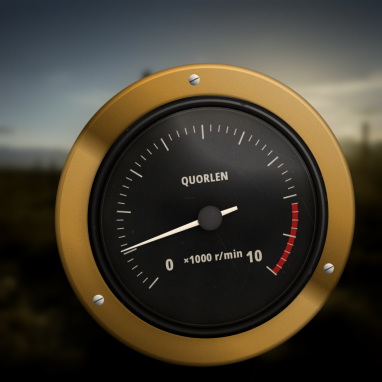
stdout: 1100 rpm
